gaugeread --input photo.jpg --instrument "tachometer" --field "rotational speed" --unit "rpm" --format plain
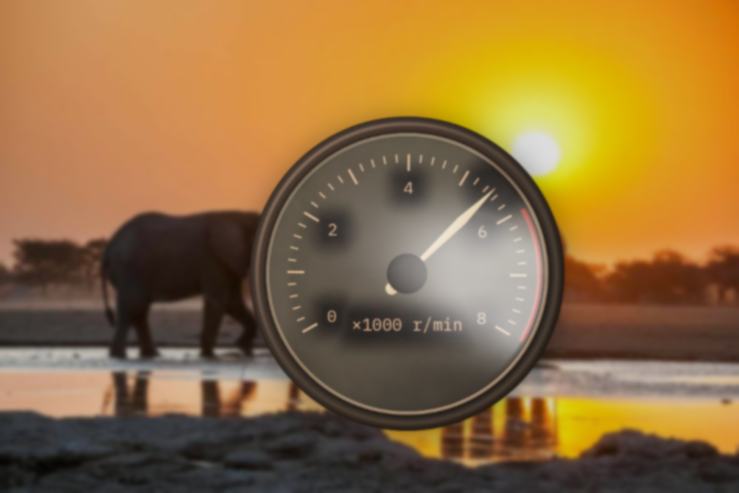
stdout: 5500 rpm
